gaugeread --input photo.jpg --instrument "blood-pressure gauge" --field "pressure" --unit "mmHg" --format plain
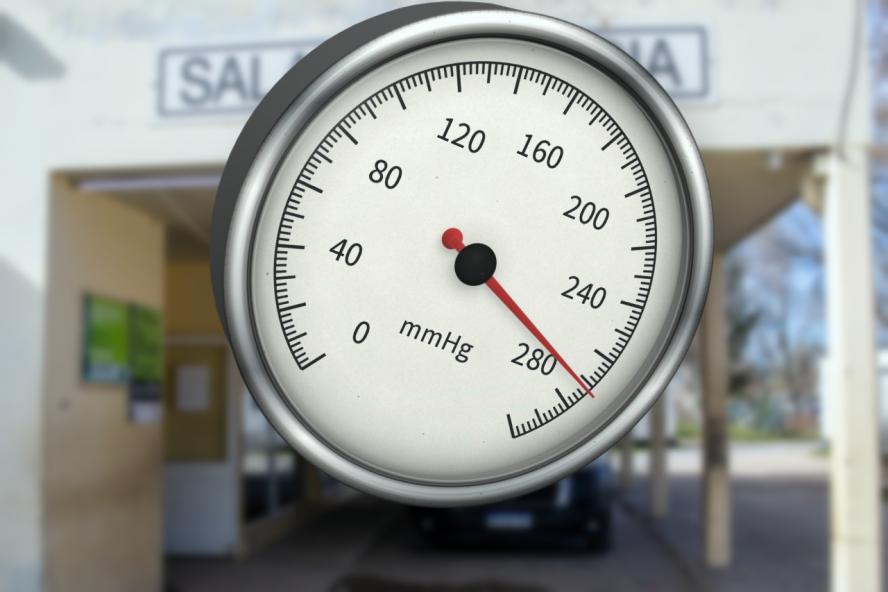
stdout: 272 mmHg
